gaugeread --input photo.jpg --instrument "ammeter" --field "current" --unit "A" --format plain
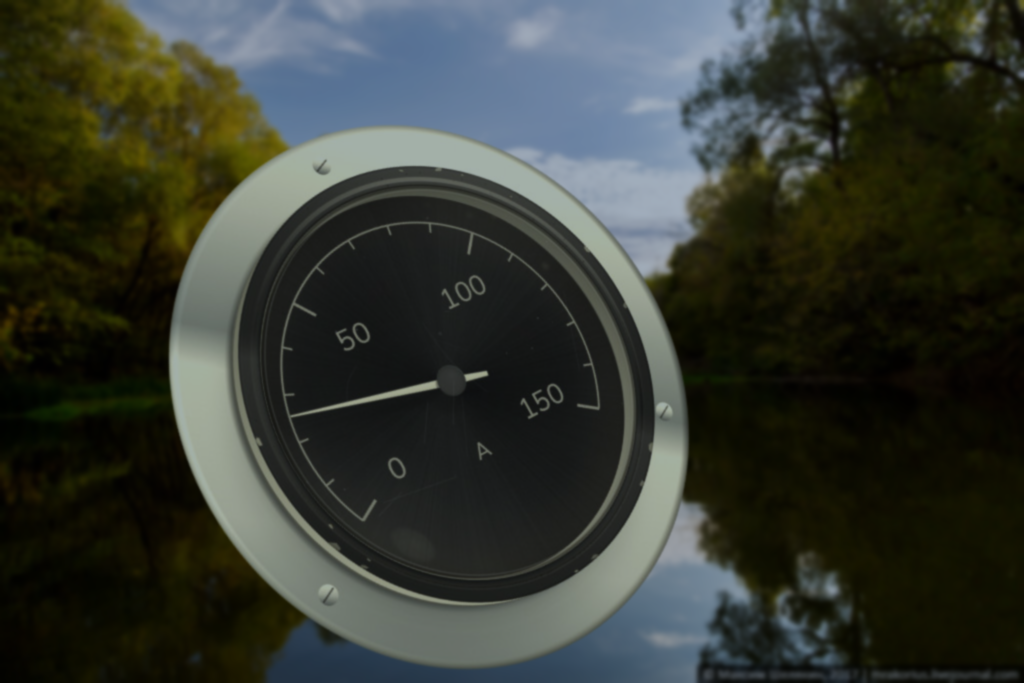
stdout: 25 A
